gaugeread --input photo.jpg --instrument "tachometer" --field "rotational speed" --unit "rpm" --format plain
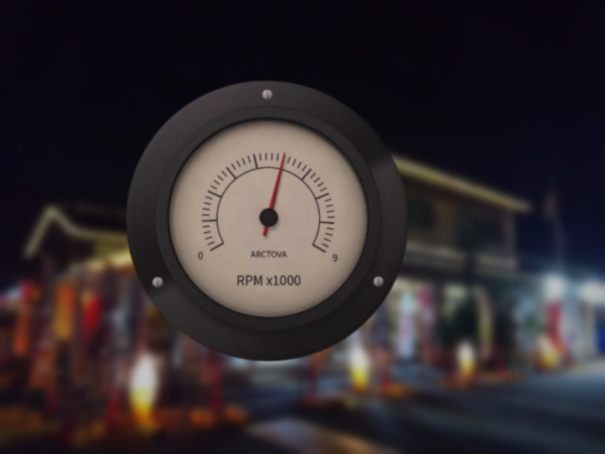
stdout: 5000 rpm
